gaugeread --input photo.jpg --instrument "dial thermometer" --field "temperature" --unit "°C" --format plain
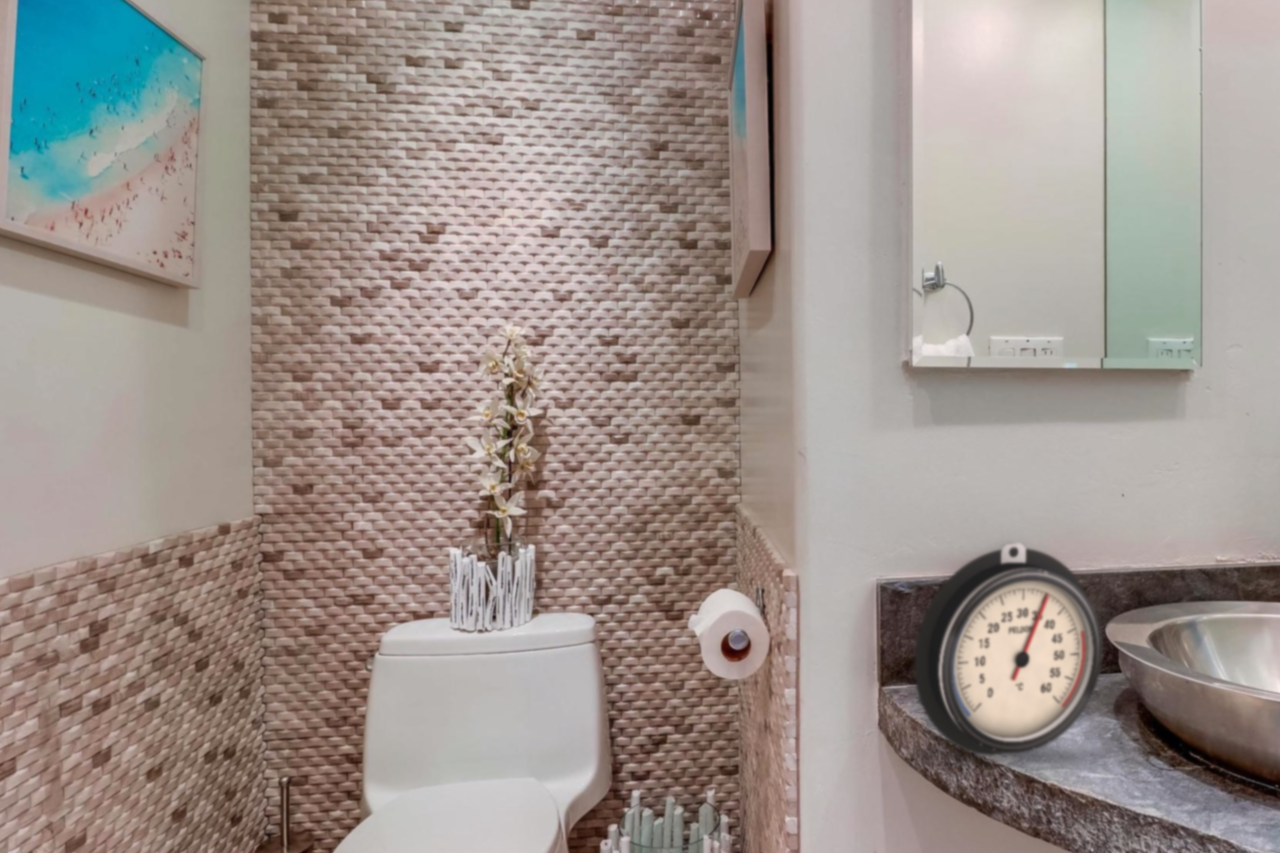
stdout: 35 °C
